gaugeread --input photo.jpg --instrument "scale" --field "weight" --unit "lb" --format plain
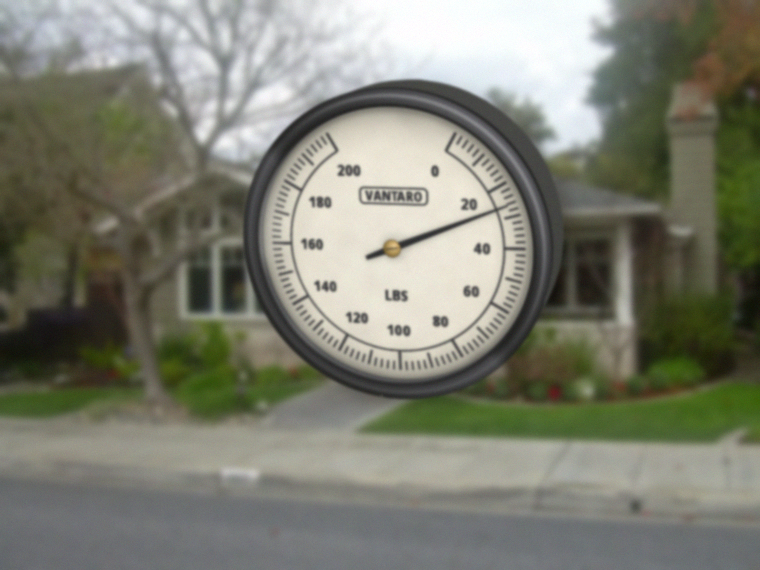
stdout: 26 lb
